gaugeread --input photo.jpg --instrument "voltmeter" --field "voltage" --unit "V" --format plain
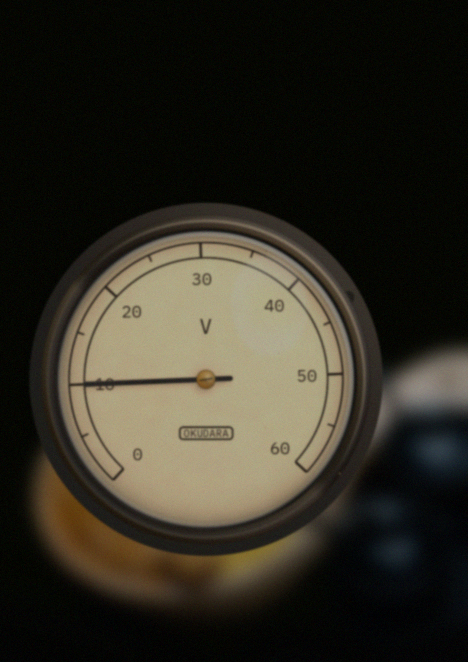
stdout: 10 V
